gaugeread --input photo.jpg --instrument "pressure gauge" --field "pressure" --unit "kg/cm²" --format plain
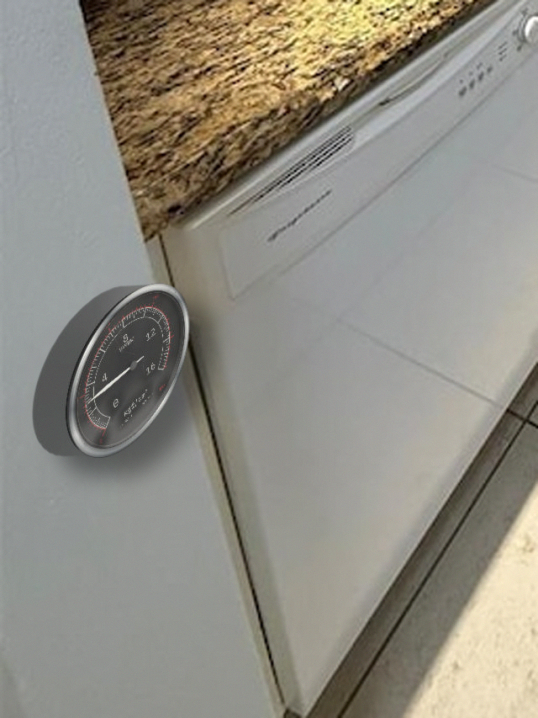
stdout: 3 kg/cm²
